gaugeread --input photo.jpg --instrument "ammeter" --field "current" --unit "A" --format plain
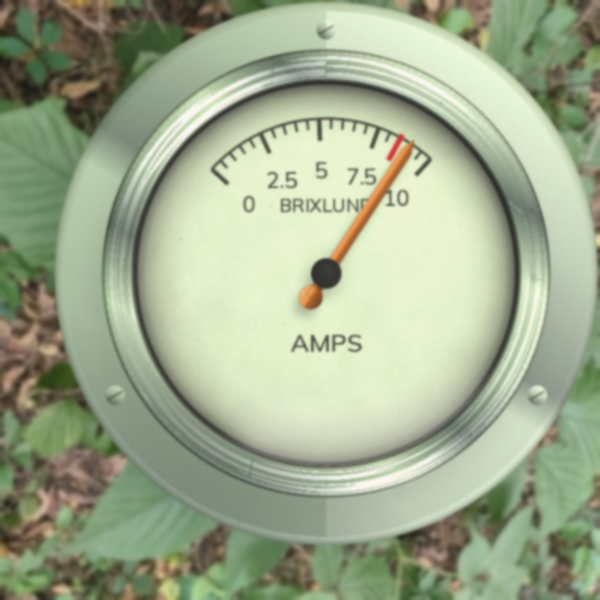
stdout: 9 A
